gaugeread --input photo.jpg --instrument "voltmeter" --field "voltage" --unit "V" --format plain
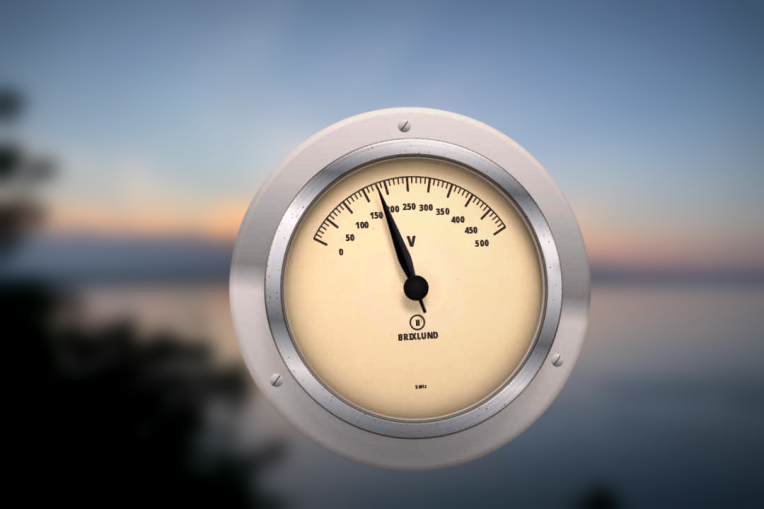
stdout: 180 V
